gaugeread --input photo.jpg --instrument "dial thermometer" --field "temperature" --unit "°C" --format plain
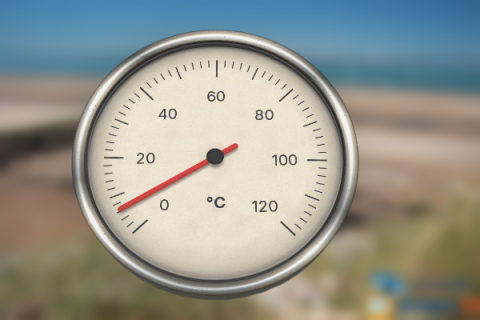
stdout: 6 °C
